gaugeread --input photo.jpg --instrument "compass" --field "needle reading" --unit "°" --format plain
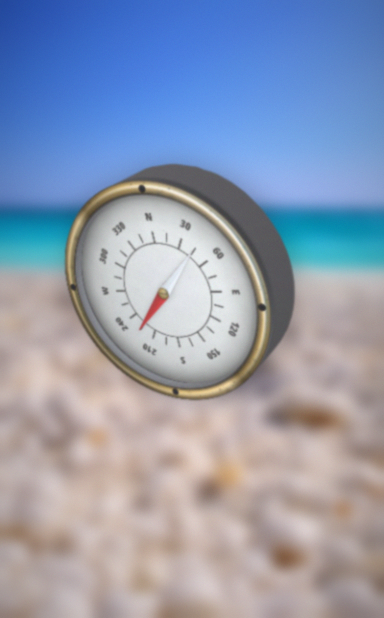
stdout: 225 °
